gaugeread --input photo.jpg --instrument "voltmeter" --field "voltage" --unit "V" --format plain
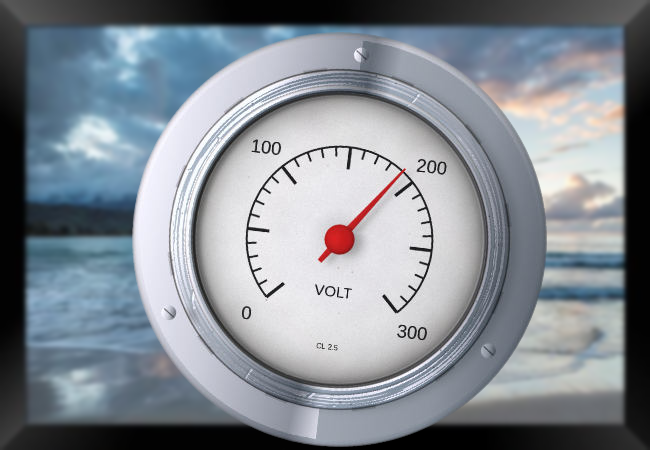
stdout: 190 V
